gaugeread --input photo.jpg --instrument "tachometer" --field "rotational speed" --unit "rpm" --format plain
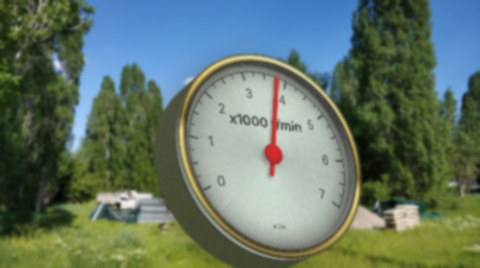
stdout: 3750 rpm
